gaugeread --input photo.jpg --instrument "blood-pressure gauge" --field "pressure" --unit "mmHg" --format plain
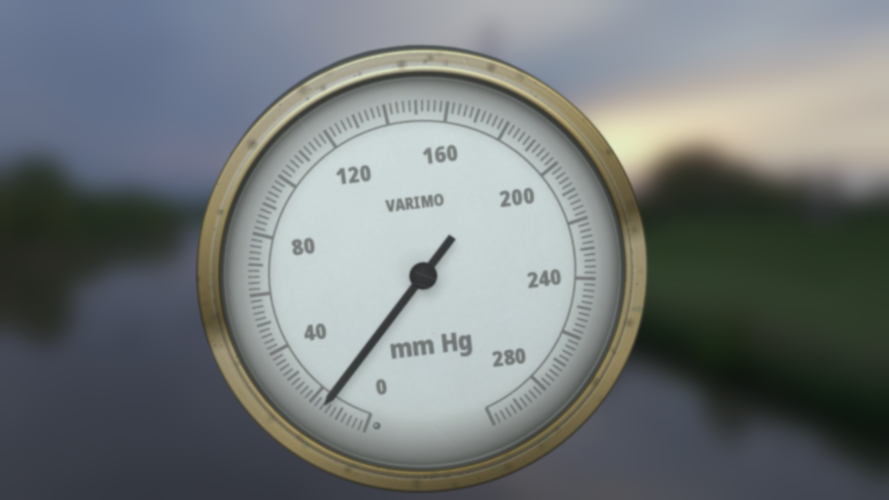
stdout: 16 mmHg
